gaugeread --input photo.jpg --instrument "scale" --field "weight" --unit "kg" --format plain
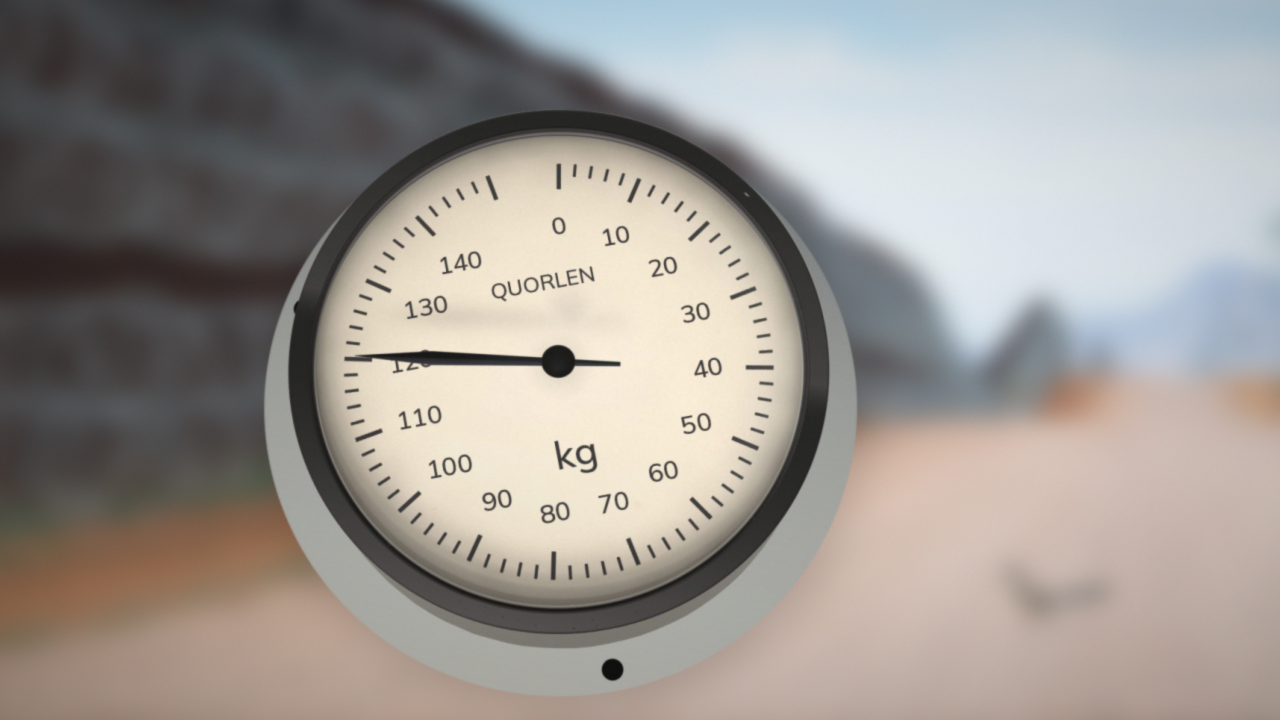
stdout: 120 kg
